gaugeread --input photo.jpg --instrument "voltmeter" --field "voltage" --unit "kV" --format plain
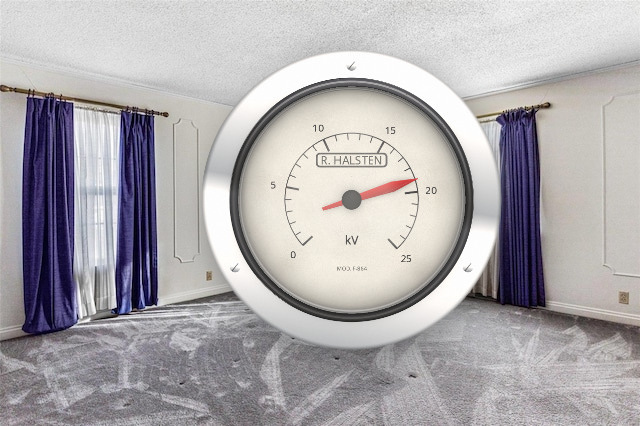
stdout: 19 kV
